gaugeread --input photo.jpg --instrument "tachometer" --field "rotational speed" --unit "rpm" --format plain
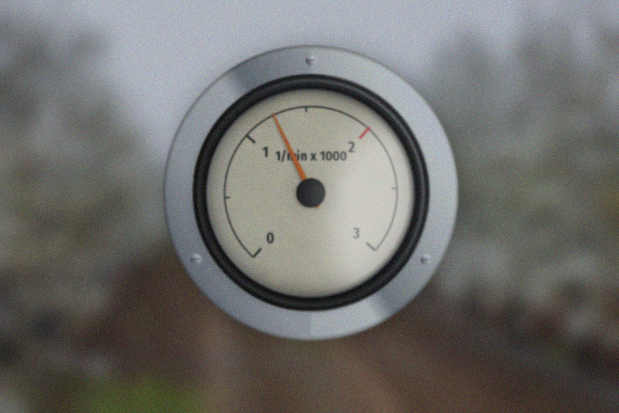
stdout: 1250 rpm
